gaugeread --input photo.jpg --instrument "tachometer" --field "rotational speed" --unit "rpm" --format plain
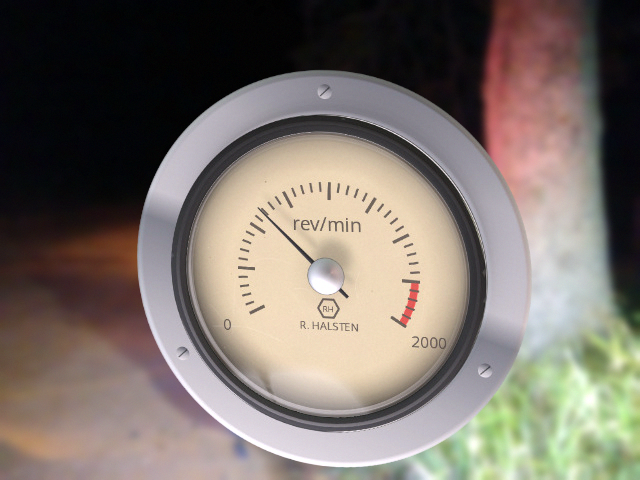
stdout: 600 rpm
